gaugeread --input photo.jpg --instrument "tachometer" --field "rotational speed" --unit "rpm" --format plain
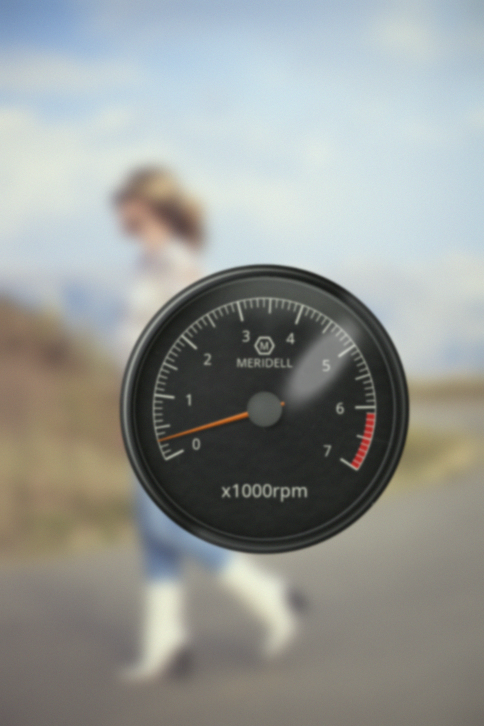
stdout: 300 rpm
